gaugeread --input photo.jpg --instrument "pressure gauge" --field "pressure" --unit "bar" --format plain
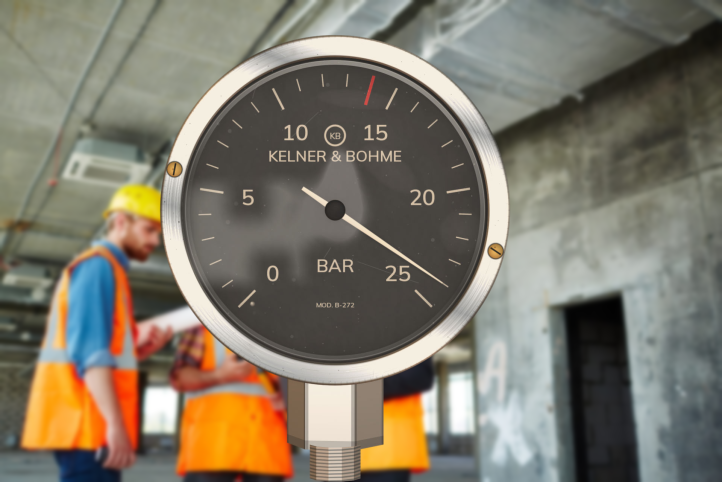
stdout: 24 bar
